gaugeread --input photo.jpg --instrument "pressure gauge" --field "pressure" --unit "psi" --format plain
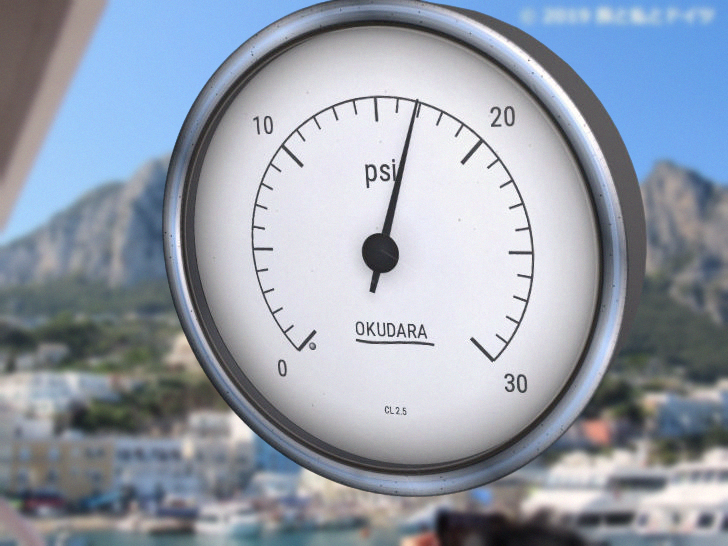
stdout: 17 psi
